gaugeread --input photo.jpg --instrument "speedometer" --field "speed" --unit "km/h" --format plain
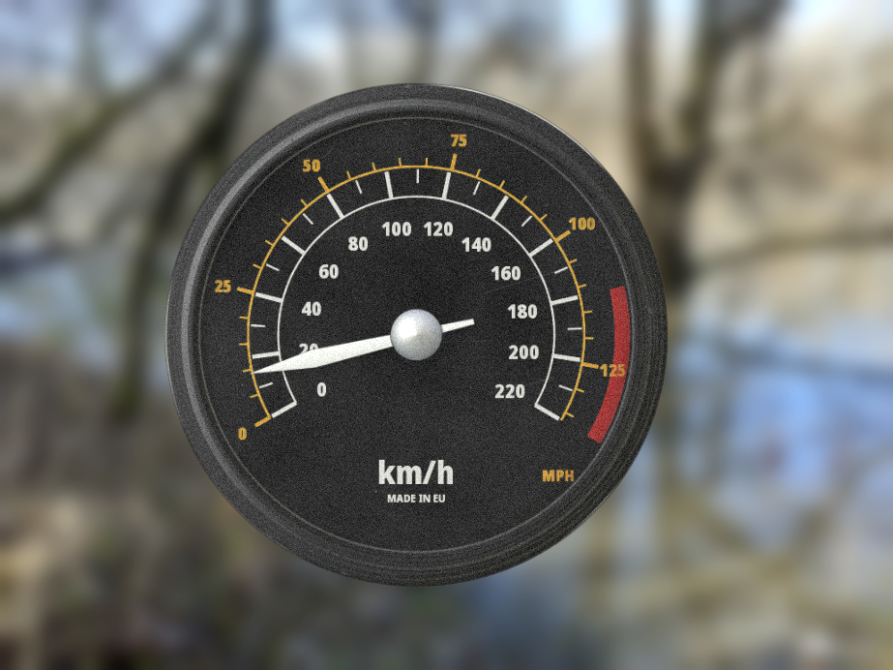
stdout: 15 km/h
